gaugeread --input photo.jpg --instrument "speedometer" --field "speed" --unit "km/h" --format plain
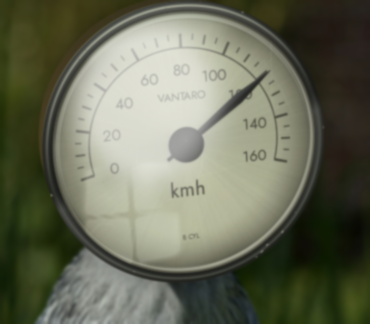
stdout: 120 km/h
